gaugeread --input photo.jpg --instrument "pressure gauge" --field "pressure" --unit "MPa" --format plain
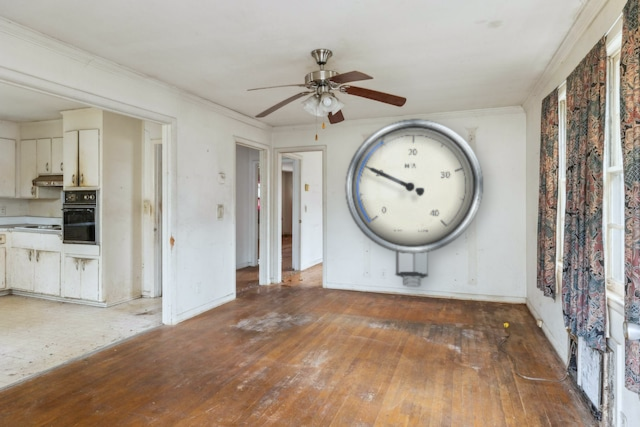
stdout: 10 MPa
